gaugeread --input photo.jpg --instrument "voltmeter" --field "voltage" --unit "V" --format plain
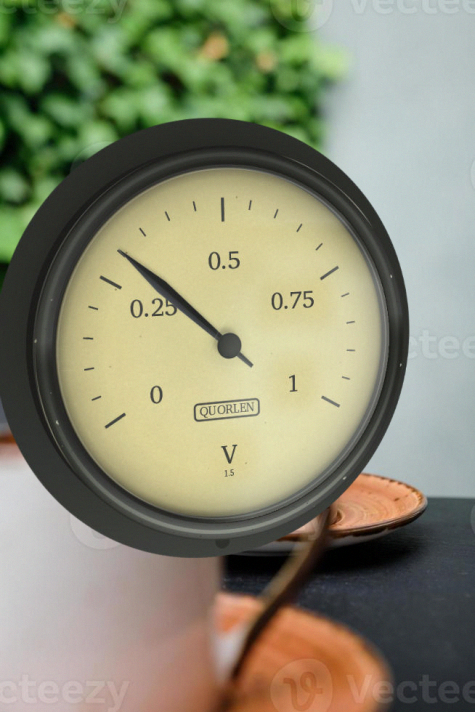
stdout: 0.3 V
